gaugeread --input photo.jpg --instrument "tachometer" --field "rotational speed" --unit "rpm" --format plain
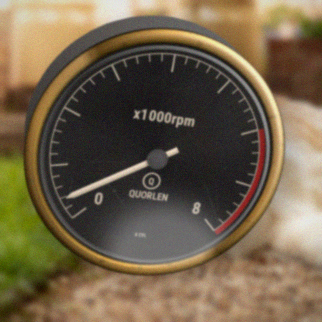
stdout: 400 rpm
